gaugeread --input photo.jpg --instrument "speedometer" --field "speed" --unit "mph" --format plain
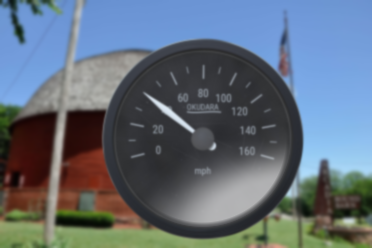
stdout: 40 mph
